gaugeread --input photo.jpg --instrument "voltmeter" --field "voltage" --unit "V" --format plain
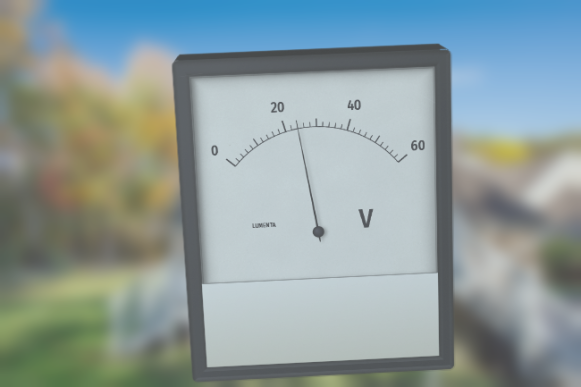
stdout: 24 V
